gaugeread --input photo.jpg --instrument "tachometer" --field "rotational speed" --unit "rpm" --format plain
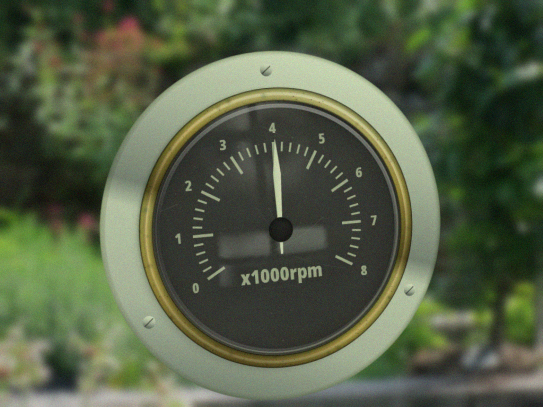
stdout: 4000 rpm
